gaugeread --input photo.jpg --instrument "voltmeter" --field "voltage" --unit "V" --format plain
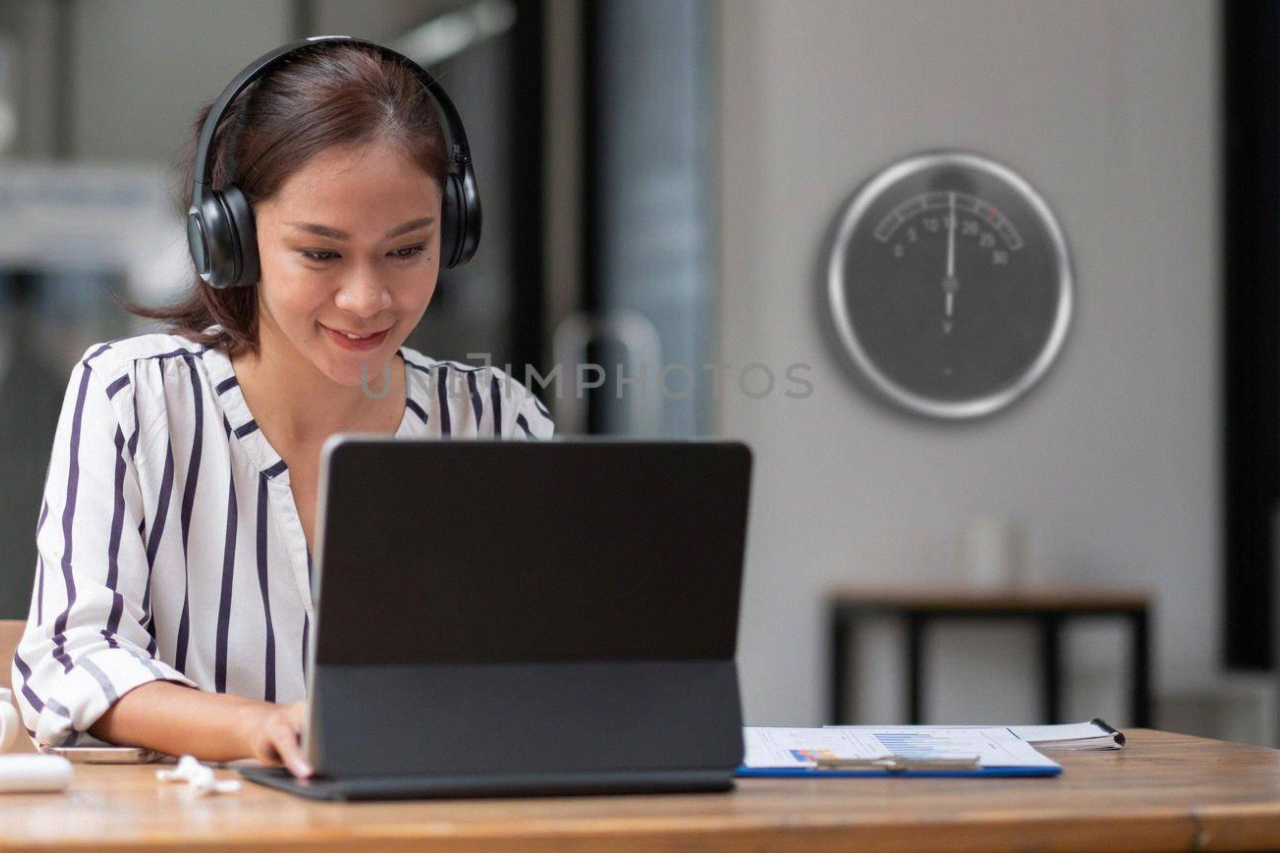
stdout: 15 V
